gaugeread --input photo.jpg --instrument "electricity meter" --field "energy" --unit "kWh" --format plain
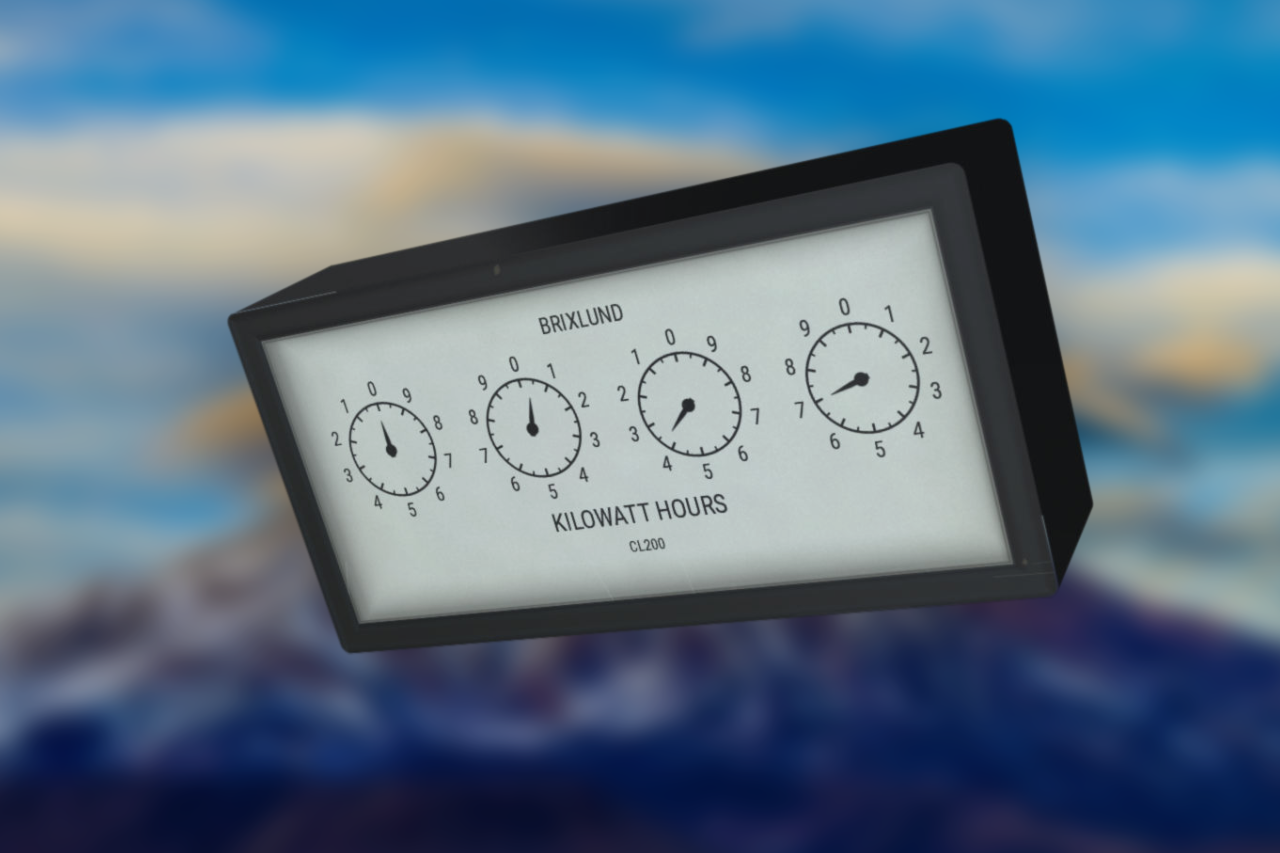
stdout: 37 kWh
